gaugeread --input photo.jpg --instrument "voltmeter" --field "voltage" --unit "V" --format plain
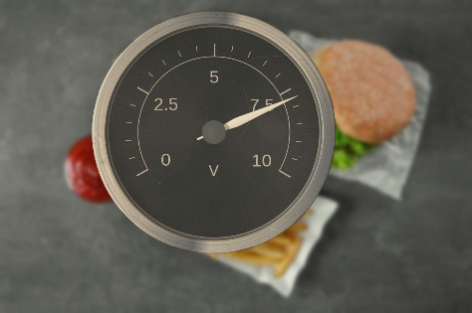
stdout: 7.75 V
